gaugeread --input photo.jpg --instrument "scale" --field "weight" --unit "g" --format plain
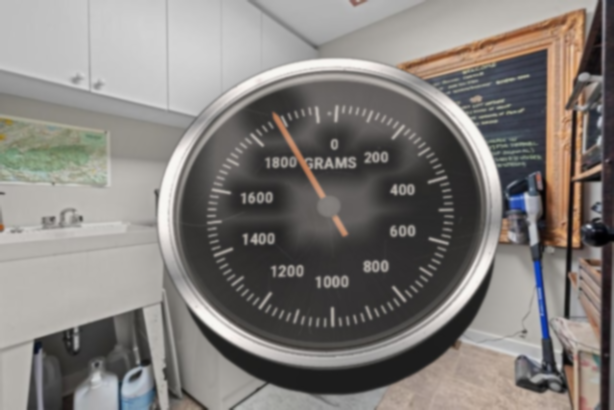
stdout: 1880 g
